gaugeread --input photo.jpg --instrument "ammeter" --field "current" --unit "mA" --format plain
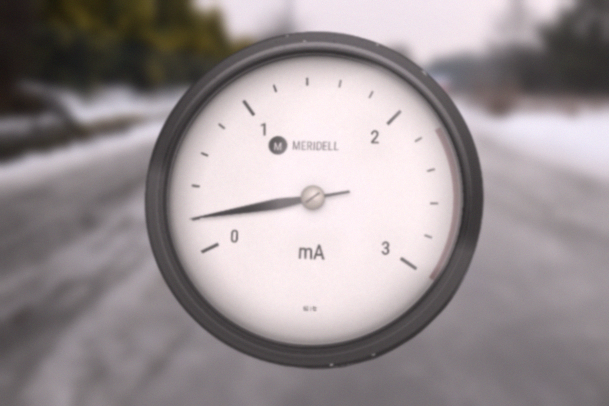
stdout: 0.2 mA
